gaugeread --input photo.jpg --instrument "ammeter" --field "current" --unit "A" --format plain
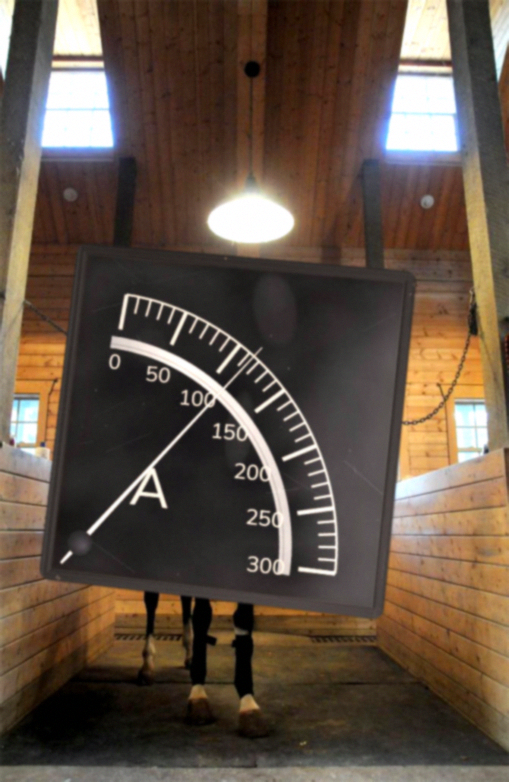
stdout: 115 A
